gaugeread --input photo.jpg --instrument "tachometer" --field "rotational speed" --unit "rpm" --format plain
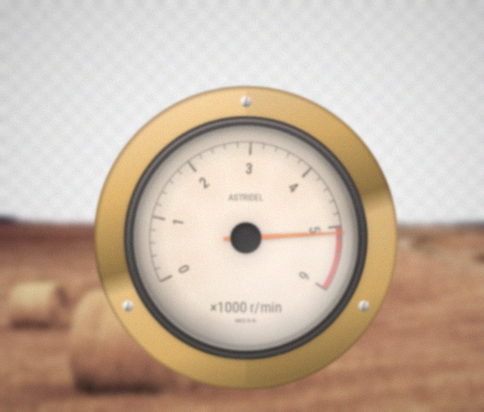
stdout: 5100 rpm
